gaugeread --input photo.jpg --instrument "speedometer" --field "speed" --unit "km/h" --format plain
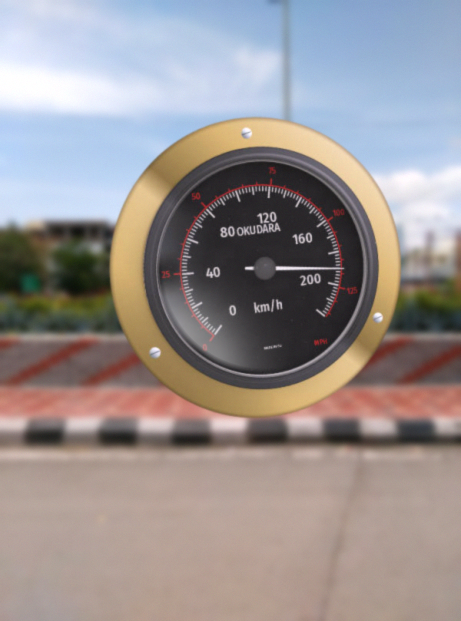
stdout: 190 km/h
